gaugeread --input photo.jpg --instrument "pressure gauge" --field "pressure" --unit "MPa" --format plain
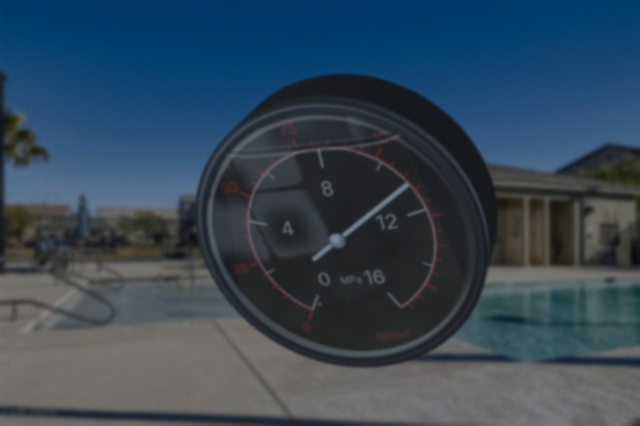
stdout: 11 MPa
